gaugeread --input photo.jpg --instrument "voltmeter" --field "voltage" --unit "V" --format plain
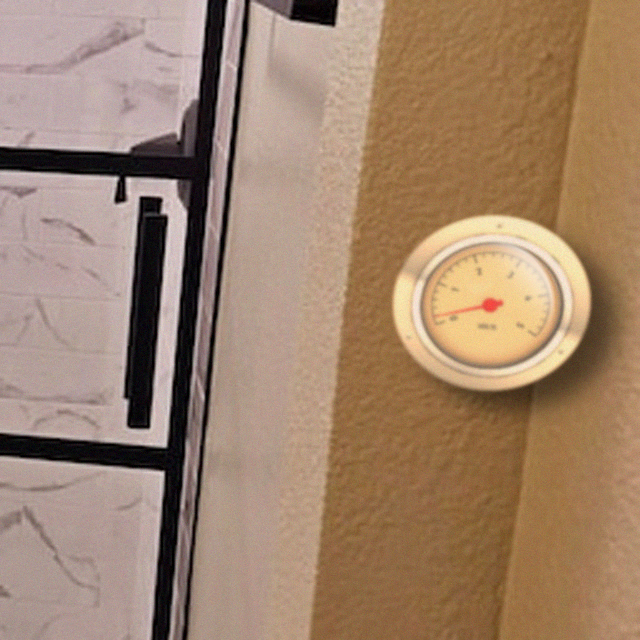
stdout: 0.2 V
